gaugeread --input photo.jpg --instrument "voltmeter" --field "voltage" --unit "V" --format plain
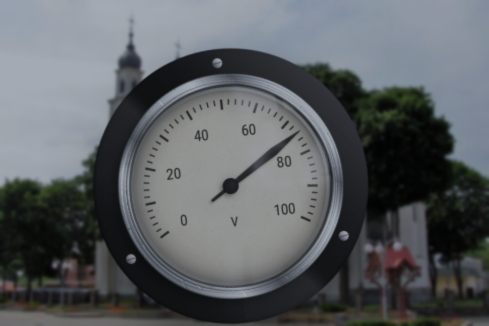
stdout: 74 V
